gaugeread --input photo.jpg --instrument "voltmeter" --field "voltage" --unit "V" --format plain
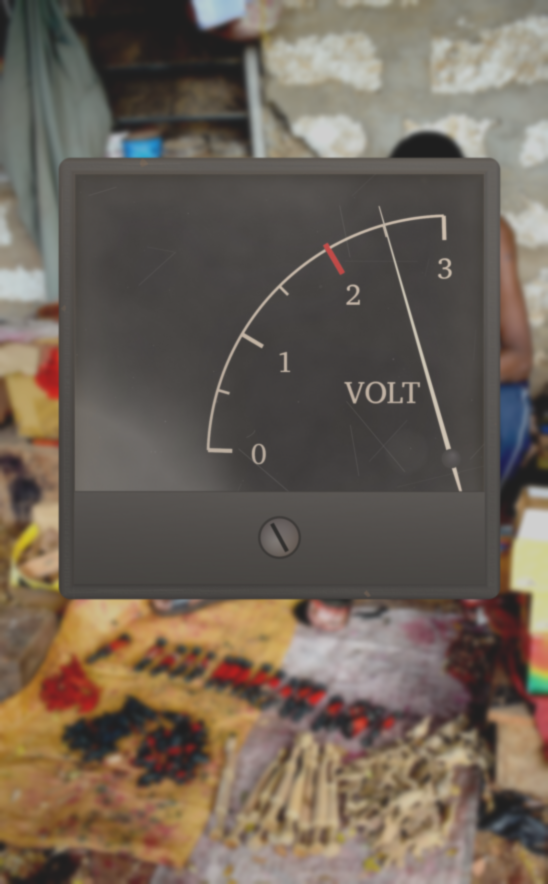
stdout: 2.5 V
